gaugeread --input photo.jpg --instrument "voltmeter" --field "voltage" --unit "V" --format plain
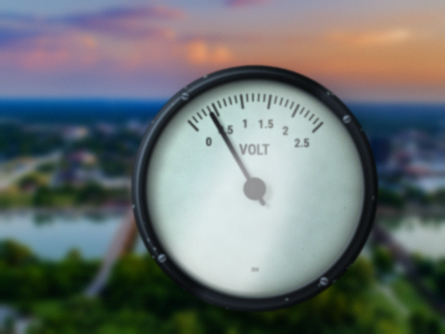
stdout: 0.4 V
